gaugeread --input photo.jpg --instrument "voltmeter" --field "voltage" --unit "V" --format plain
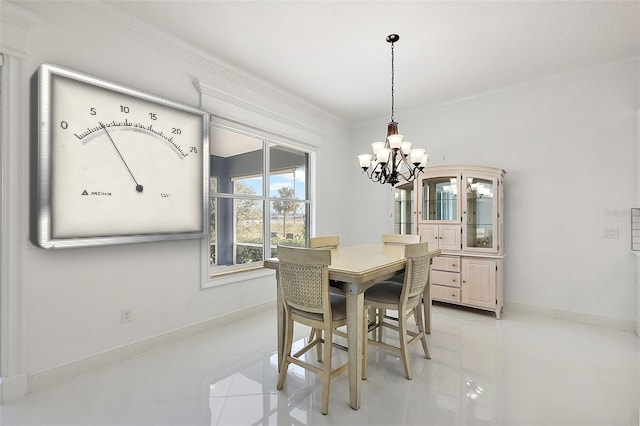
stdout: 5 V
